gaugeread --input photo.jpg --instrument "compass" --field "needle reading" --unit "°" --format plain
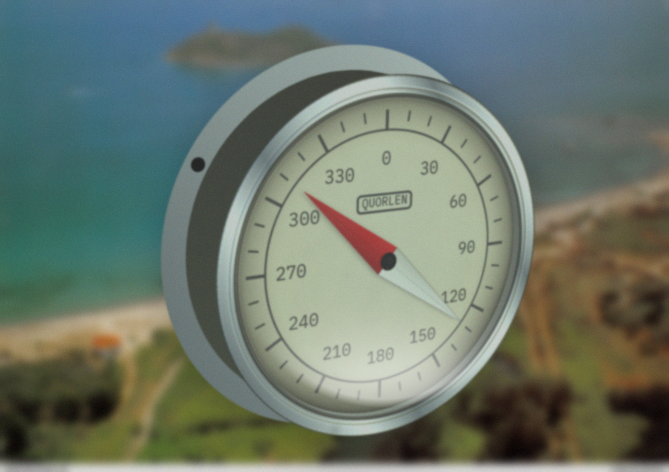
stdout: 310 °
